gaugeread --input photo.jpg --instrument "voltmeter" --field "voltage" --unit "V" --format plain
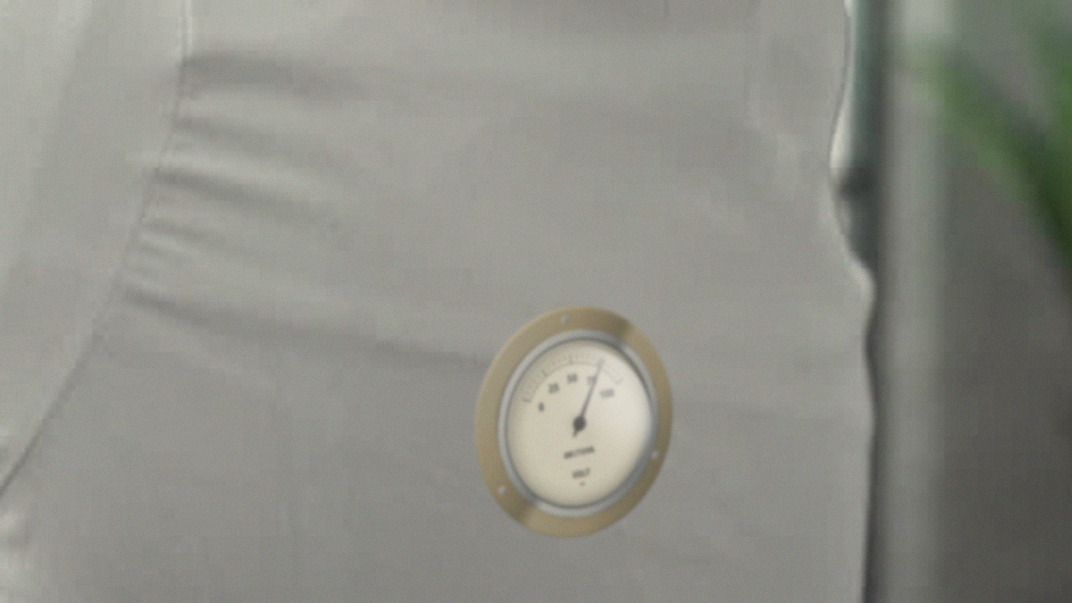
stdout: 75 V
